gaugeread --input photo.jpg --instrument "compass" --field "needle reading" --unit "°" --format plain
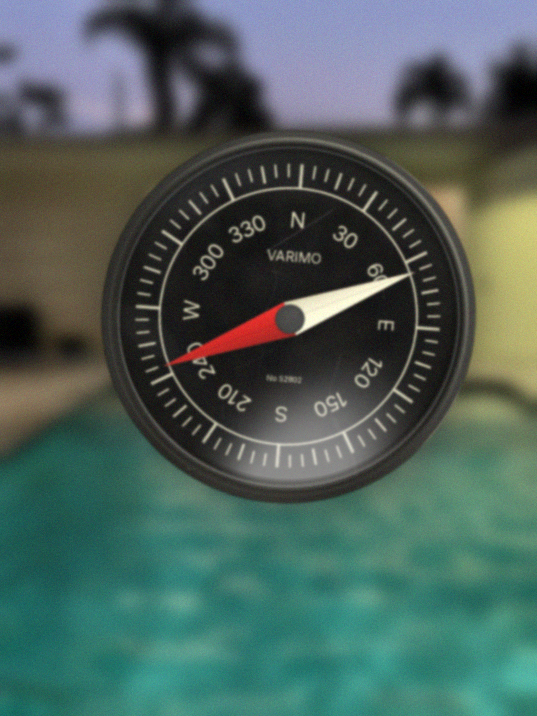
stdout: 245 °
